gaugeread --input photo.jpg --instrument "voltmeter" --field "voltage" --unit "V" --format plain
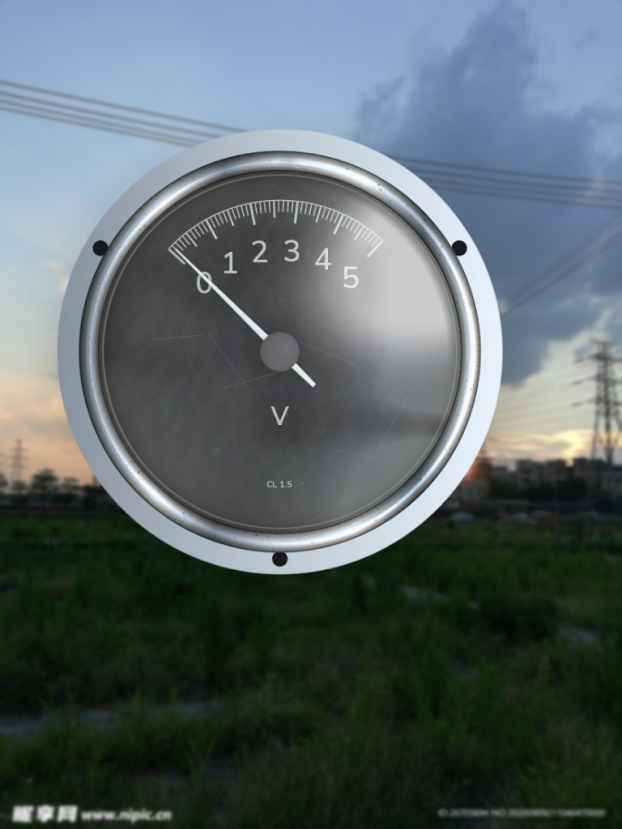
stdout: 0.1 V
